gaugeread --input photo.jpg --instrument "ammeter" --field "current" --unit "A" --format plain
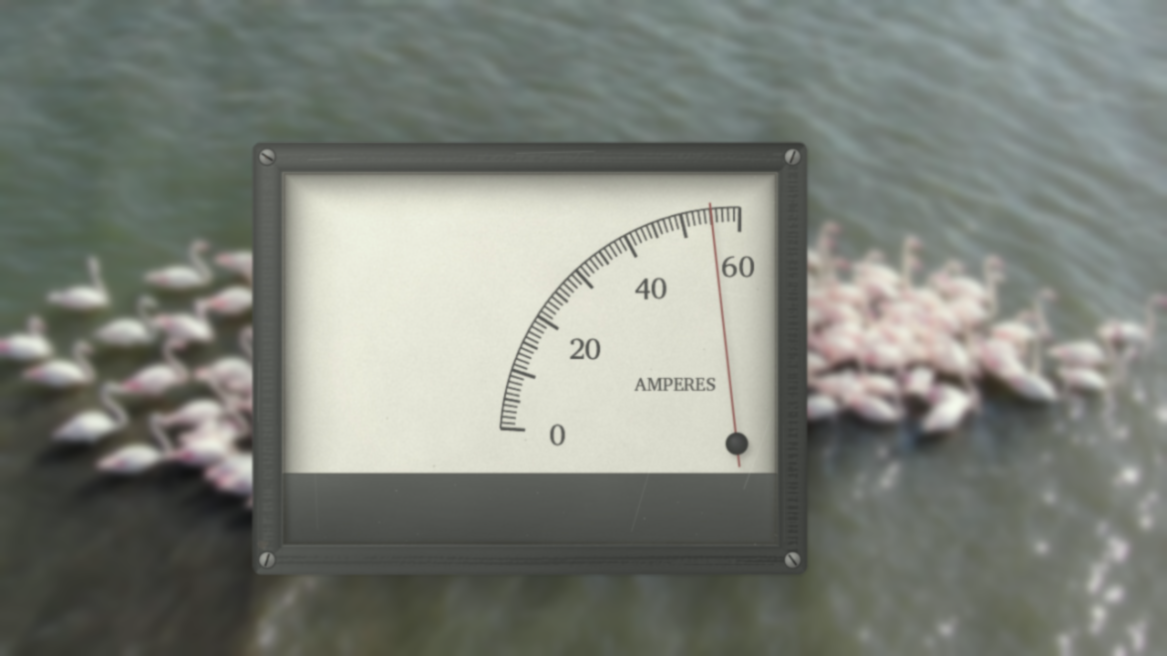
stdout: 55 A
